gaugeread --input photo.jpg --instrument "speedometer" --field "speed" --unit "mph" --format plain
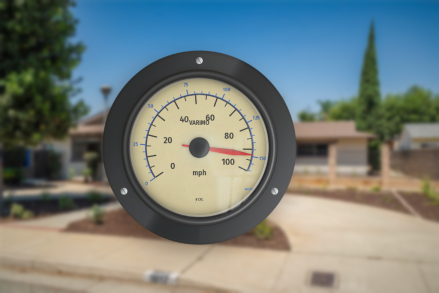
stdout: 92.5 mph
